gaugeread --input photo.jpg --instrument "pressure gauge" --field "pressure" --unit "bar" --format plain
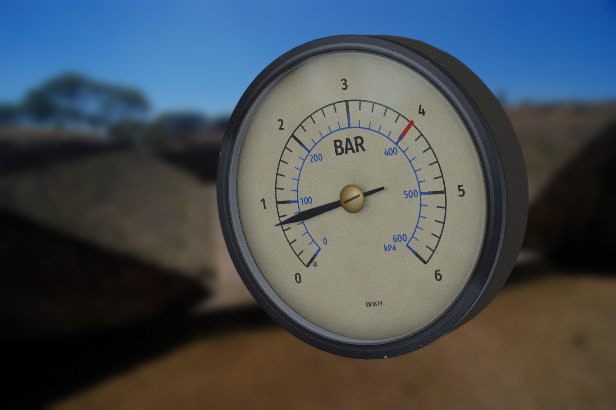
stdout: 0.7 bar
